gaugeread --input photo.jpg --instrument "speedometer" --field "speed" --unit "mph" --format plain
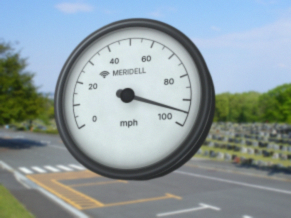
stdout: 95 mph
